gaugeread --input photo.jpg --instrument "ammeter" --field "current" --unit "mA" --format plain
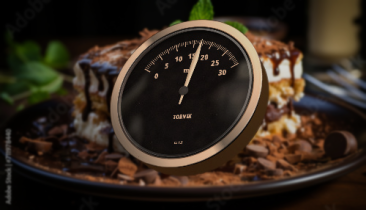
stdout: 17.5 mA
